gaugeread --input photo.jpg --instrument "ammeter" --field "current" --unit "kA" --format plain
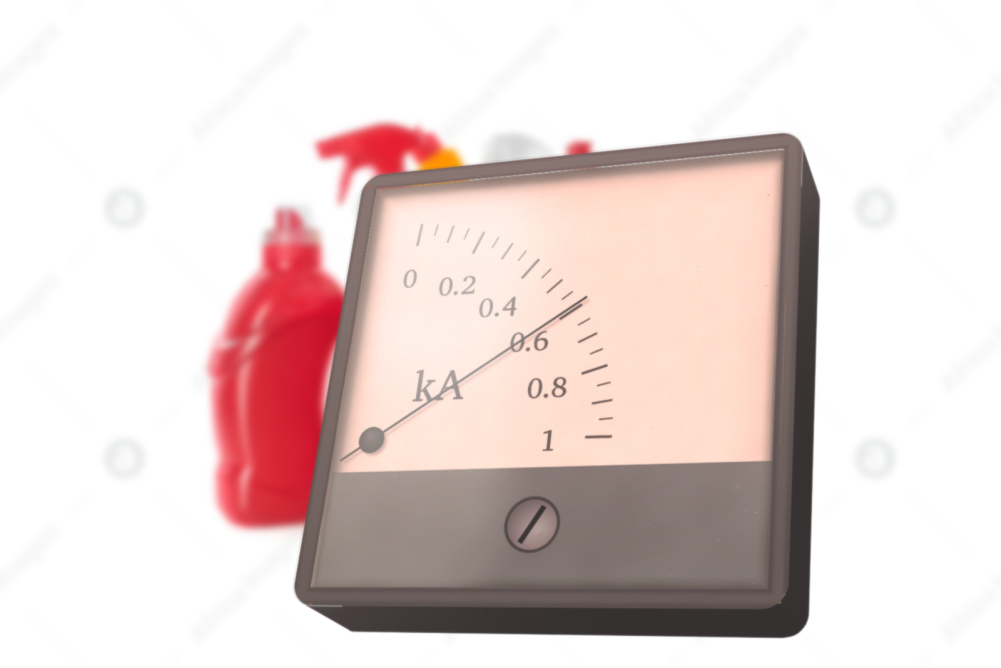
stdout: 0.6 kA
